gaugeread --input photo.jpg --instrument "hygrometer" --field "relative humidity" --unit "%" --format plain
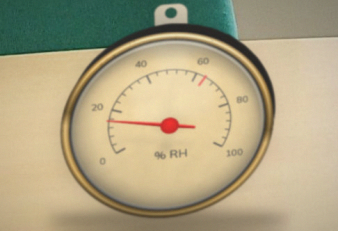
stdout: 16 %
